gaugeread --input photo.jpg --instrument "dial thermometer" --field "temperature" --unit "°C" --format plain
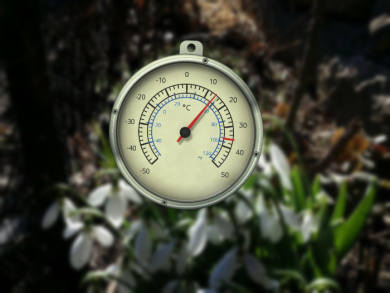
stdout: 14 °C
